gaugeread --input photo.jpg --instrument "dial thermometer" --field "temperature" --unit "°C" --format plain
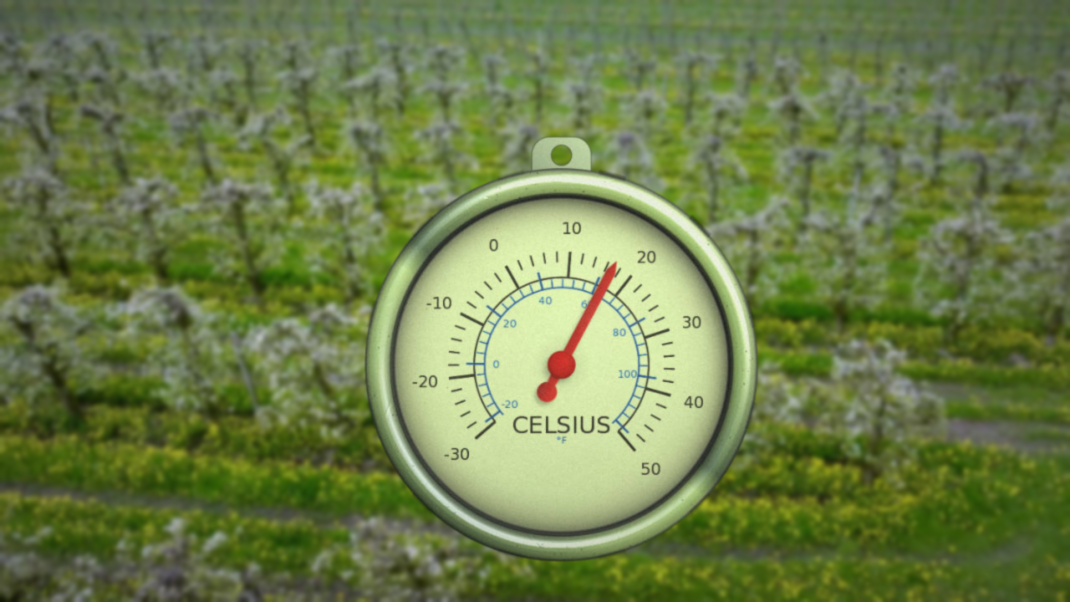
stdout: 17 °C
